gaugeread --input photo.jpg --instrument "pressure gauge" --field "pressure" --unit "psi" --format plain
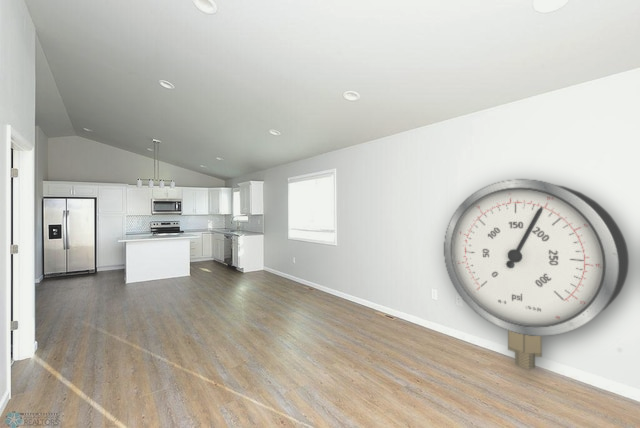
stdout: 180 psi
